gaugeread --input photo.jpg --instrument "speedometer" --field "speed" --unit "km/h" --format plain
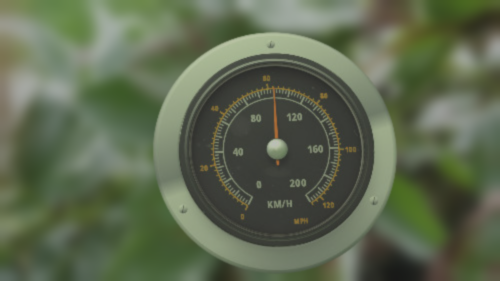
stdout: 100 km/h
